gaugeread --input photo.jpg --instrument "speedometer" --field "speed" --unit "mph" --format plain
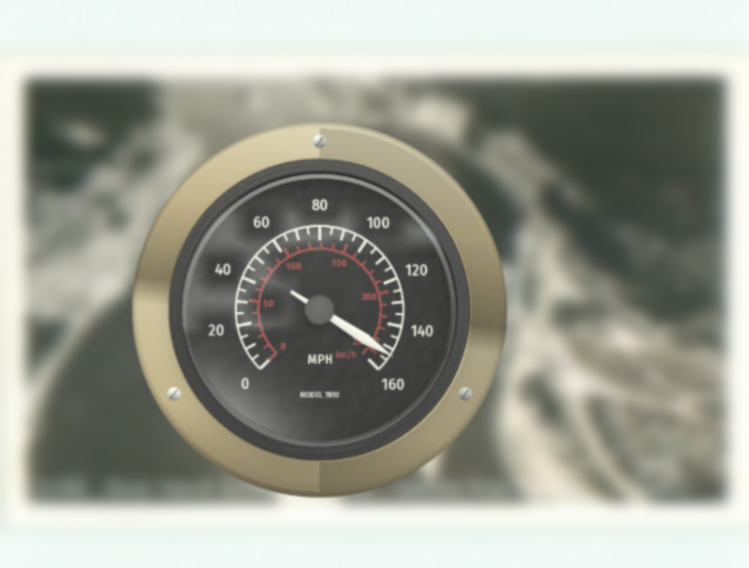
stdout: 152.5 mph
